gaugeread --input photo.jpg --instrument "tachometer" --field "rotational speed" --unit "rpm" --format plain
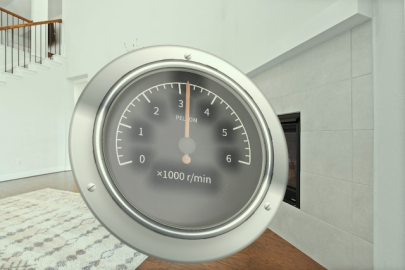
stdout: 3200 rpm
